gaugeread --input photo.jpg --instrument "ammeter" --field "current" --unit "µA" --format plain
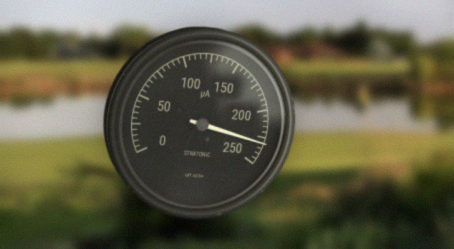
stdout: 230 µA
